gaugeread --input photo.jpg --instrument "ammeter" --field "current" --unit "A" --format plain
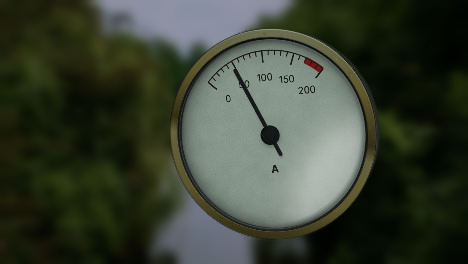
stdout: 50 A
